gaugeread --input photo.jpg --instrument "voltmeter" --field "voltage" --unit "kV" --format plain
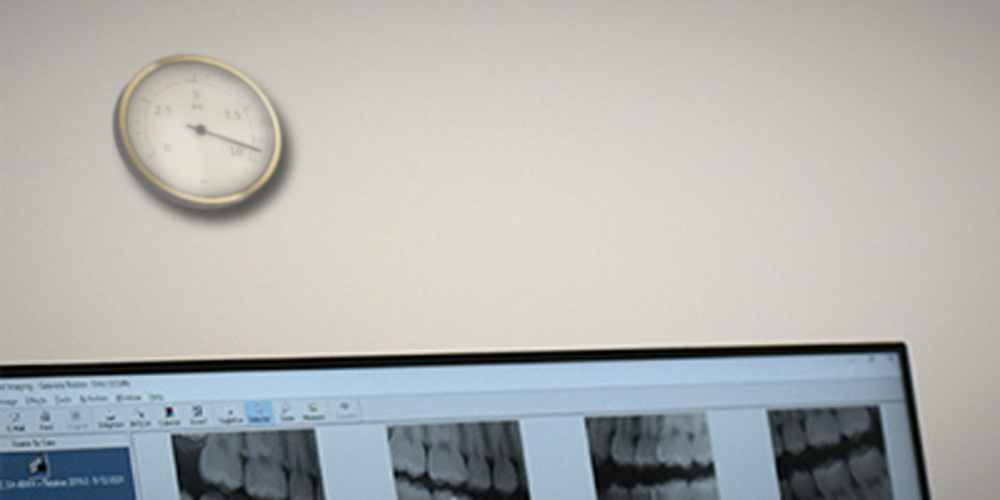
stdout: 9.5 kV
